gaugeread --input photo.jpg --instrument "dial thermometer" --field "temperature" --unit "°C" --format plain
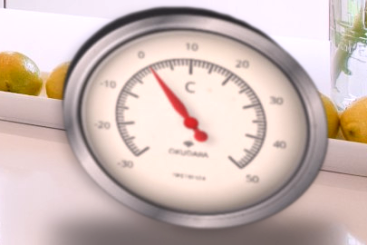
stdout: 0 °C
